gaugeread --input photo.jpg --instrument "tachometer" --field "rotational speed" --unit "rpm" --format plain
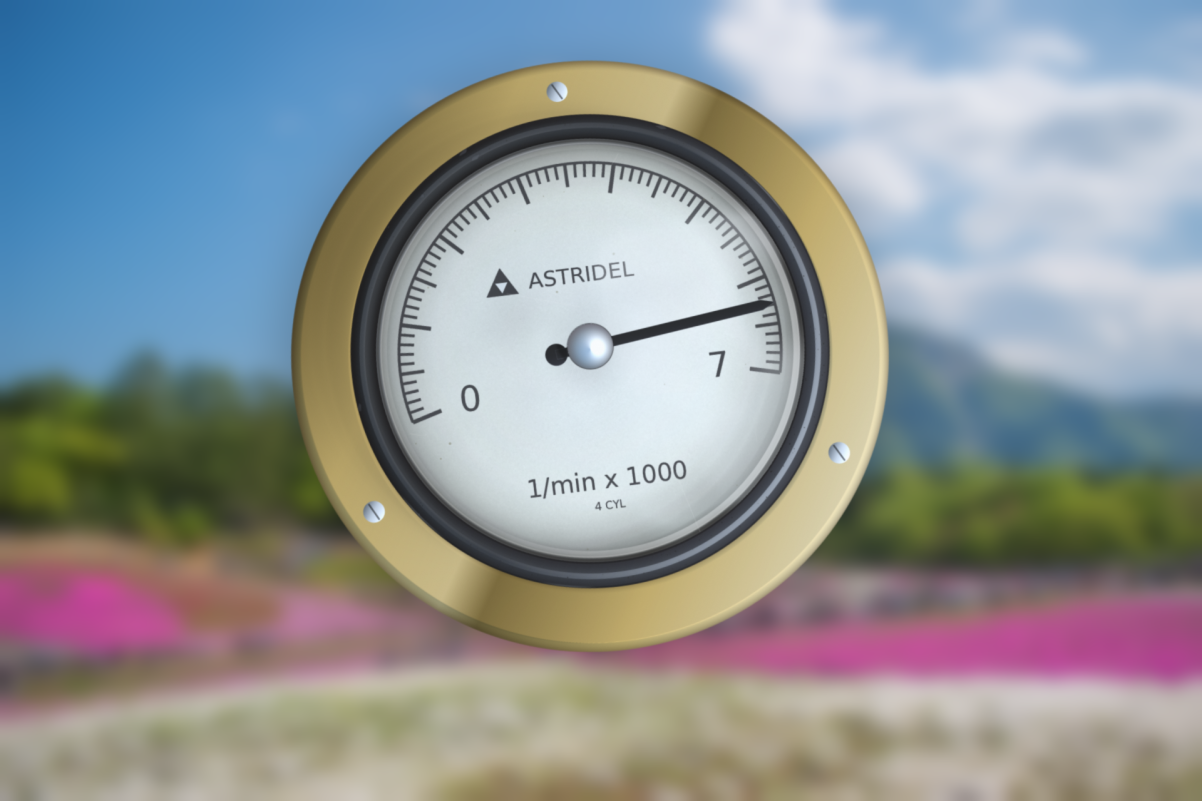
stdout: 6300 rpm
